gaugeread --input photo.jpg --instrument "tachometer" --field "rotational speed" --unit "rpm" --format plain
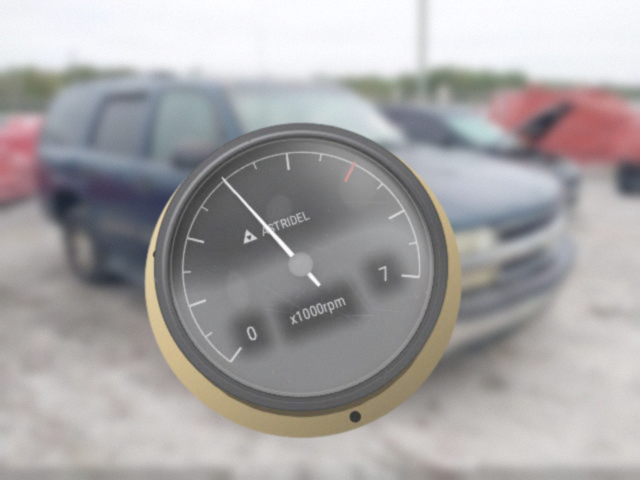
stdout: 3000 rpm
